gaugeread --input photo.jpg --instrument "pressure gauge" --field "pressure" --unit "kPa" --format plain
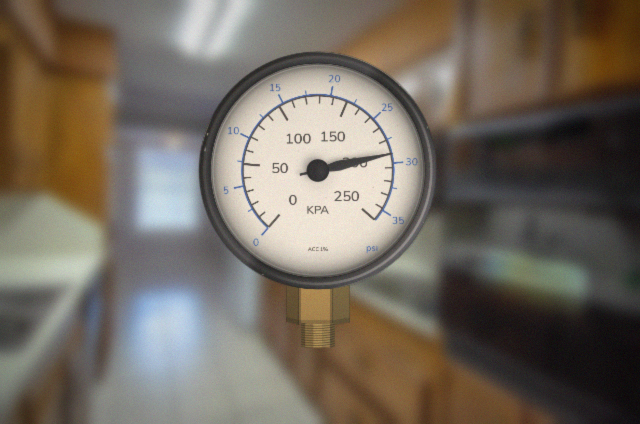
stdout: 200 kPa
